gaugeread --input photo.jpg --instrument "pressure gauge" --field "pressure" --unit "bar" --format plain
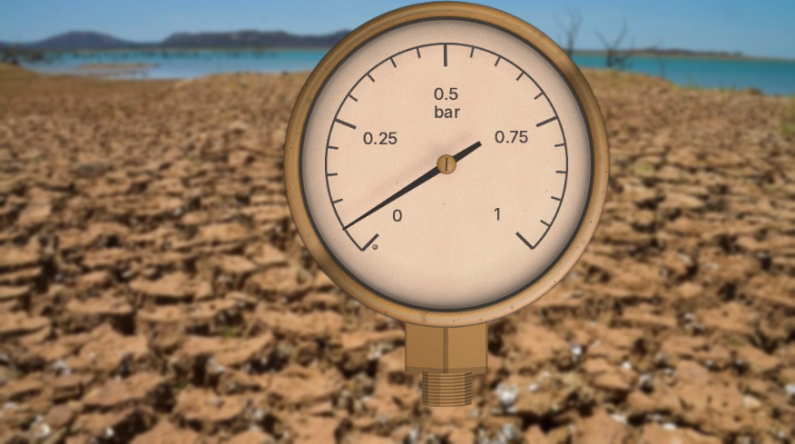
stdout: 0.05 bar
